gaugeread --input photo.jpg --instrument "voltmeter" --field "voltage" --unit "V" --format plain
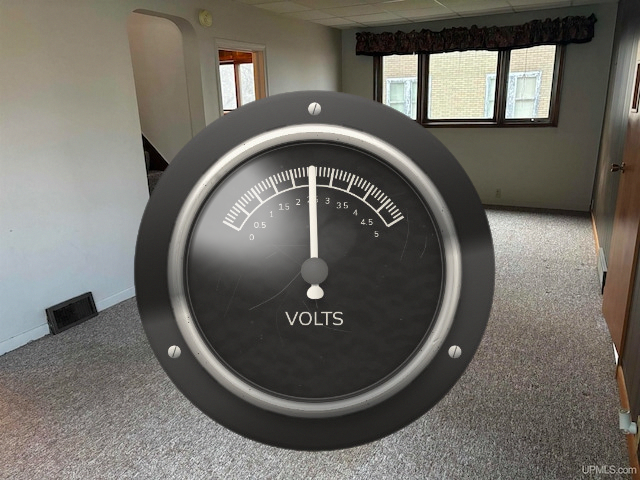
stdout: 2.5 V
